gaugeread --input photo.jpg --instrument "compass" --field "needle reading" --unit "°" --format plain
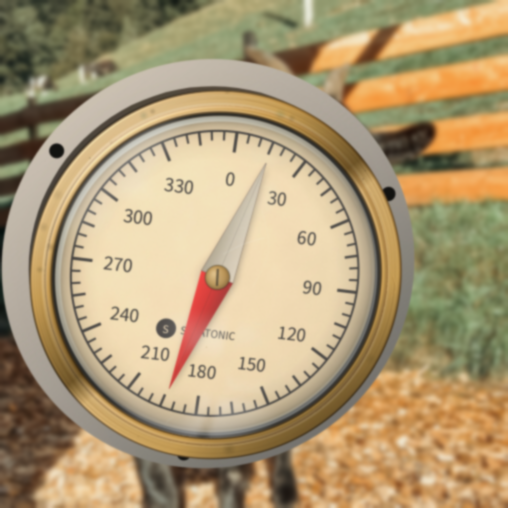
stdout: 195 °
